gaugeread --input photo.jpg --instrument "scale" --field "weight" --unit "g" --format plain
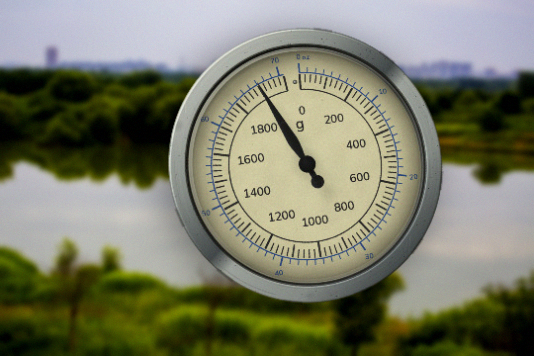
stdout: 1900 g
